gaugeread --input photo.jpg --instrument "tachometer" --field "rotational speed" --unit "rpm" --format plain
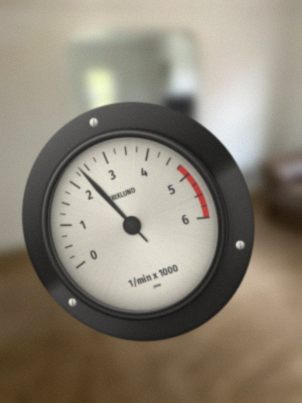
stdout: 2375 rpm
